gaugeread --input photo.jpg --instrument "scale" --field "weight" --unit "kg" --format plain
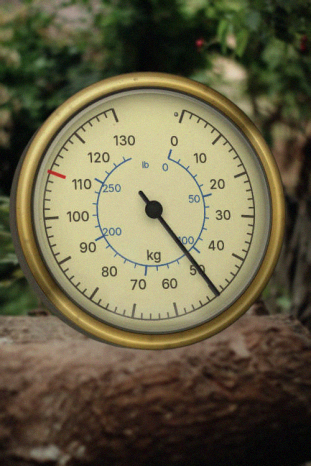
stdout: 50 kg
